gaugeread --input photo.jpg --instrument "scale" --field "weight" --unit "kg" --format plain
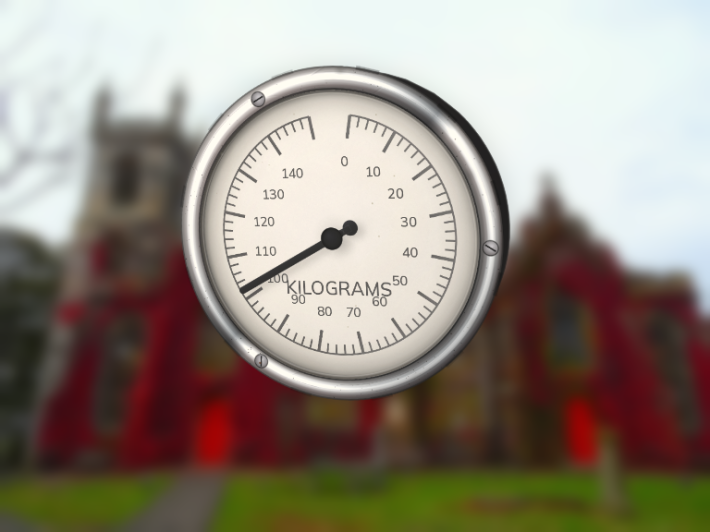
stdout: 102 kg
